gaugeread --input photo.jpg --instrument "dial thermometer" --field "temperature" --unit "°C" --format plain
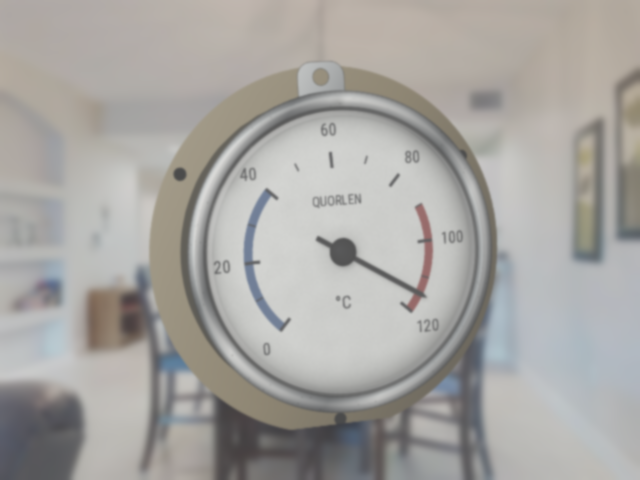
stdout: 115 °C
